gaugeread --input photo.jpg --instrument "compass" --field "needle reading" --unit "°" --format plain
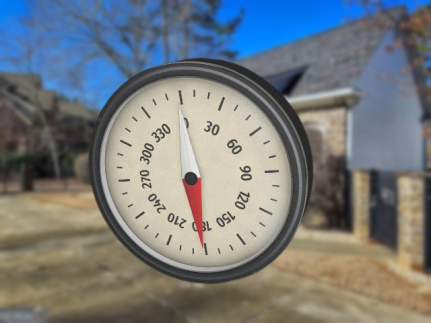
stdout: 180 °
